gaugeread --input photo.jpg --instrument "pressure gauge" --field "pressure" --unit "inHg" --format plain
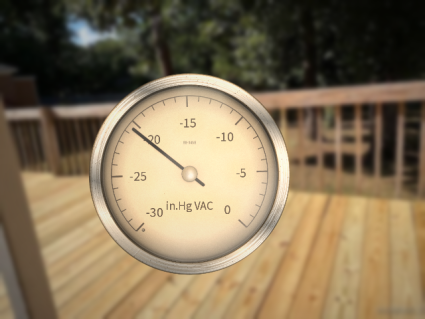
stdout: -20.5 inHg
